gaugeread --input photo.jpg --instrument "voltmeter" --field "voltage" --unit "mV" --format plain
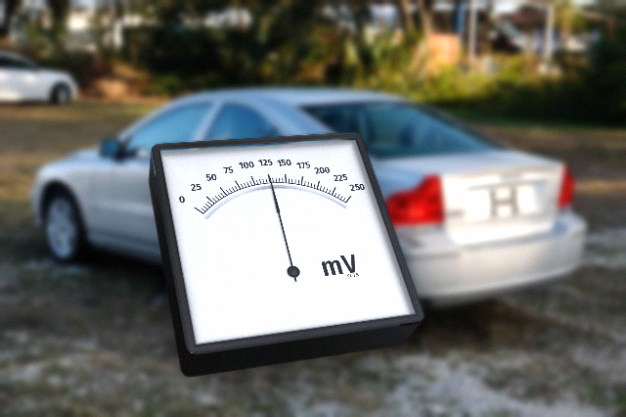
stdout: 125 mV
